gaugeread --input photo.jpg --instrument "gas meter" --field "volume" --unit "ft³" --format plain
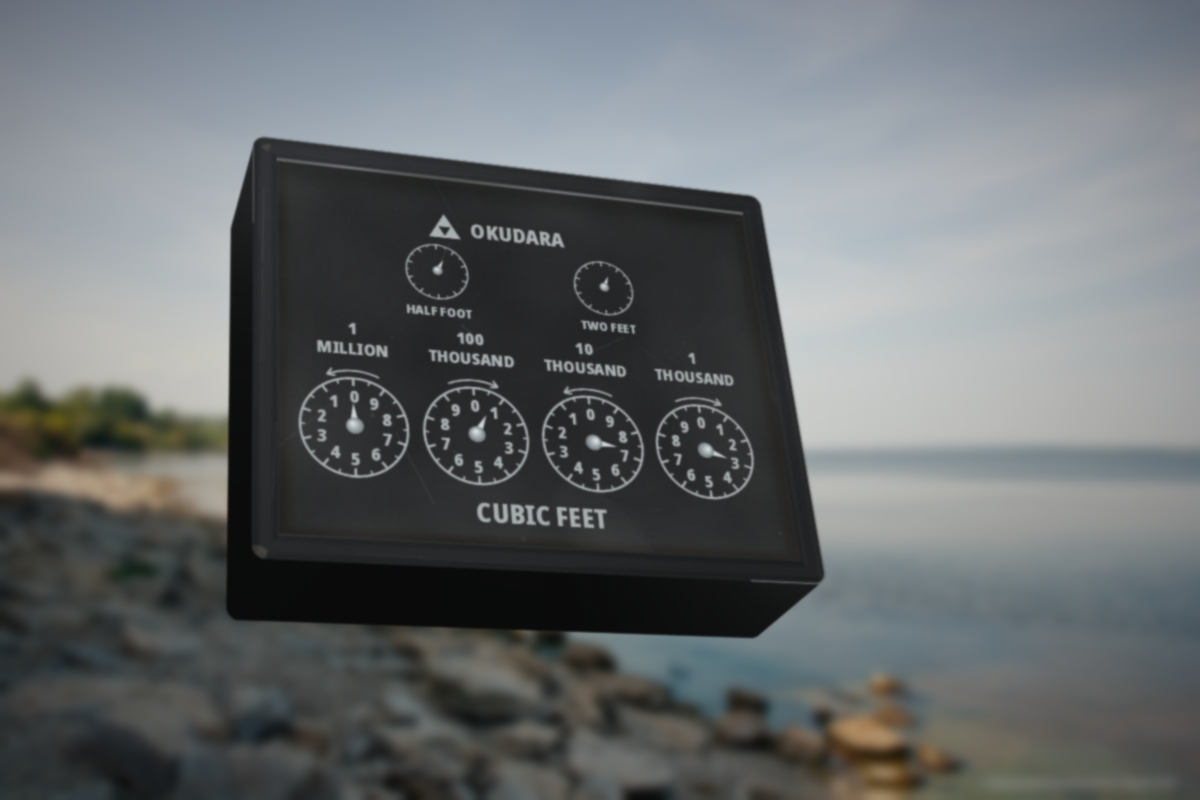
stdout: 7300 ft³
